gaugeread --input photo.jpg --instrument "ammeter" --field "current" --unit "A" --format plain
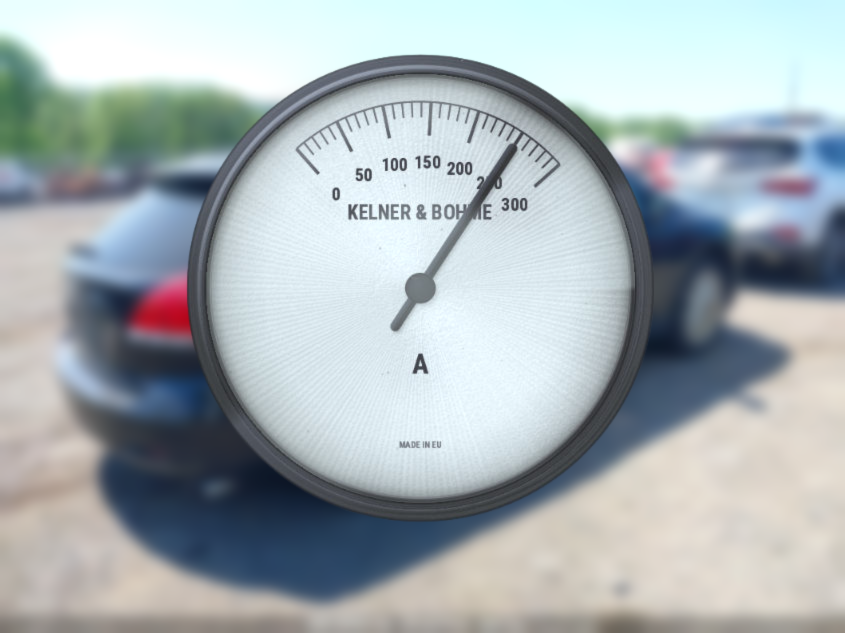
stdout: 250 A
